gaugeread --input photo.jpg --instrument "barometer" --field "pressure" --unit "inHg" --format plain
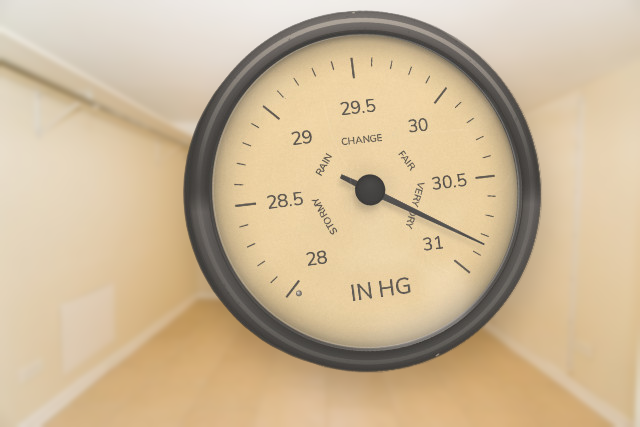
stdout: 30.85 inHg
